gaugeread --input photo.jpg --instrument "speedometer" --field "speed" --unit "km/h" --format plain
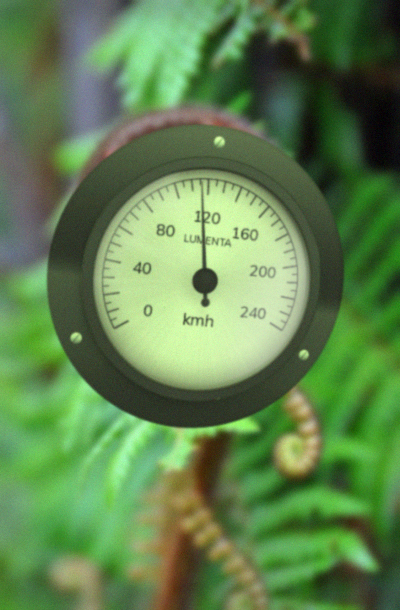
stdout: 115 km/h
